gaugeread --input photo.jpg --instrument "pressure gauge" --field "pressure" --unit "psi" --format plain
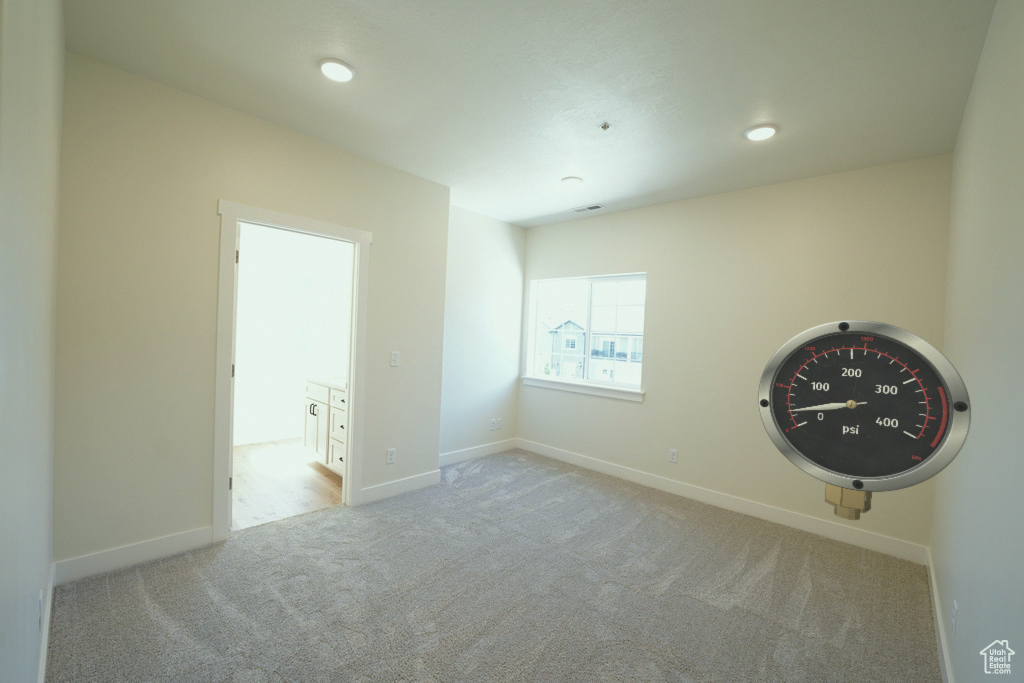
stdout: 30 psi
